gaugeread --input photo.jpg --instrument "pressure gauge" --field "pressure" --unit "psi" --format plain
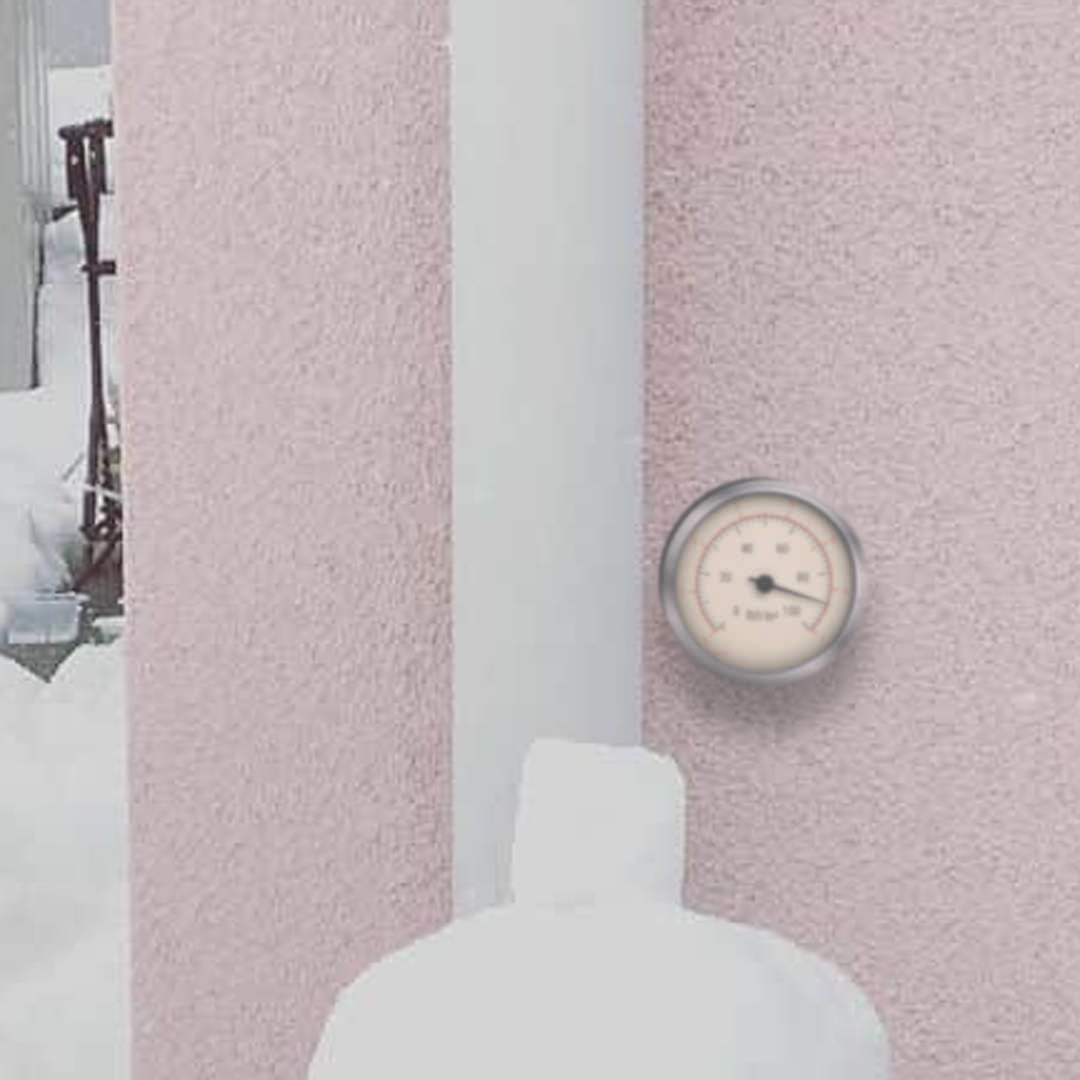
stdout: 90 psi
